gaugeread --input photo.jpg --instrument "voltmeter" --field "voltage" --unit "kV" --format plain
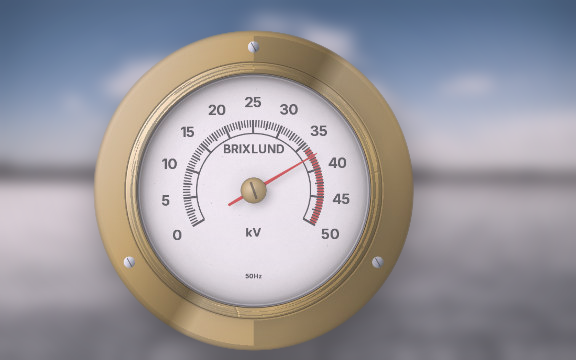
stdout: 37.5 kV
